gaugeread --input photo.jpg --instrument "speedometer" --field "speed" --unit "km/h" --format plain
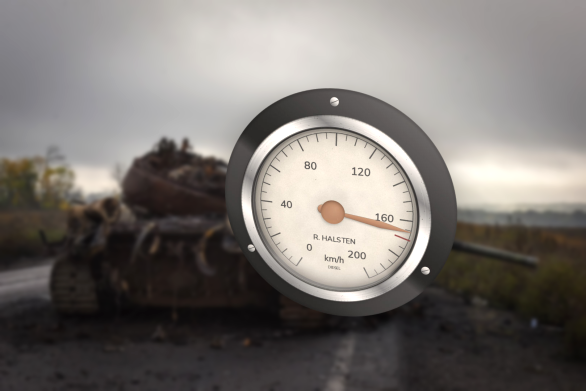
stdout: 165 km/h
